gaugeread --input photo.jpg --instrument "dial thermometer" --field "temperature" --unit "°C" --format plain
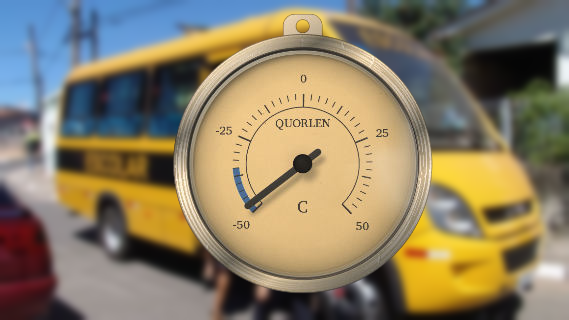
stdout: -47.5 °C
